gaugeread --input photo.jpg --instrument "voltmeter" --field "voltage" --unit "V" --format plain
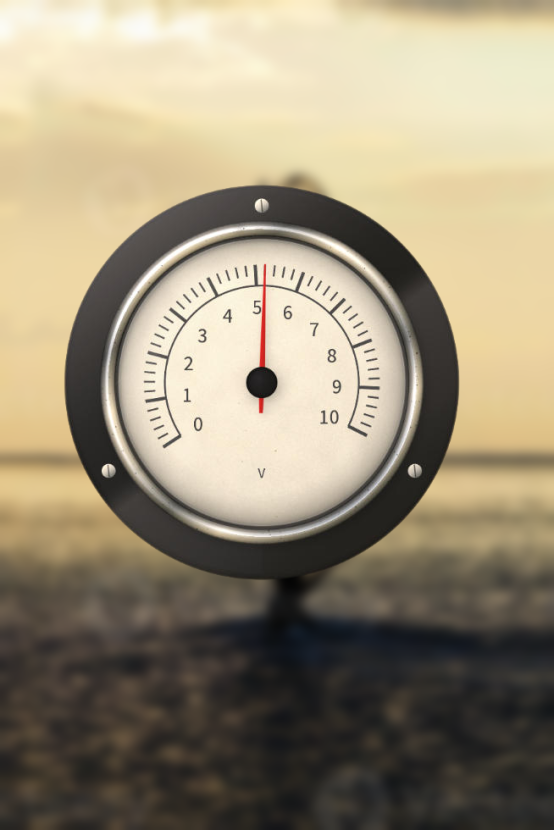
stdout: 5.2 V
